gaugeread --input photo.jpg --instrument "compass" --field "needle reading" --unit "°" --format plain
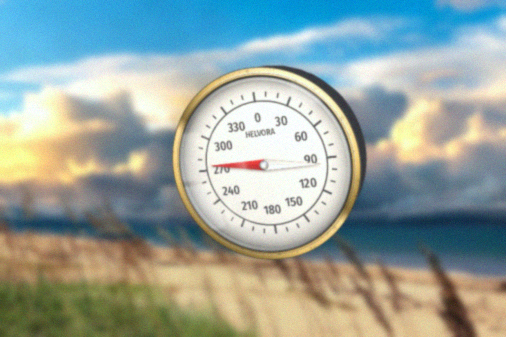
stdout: 275 °
